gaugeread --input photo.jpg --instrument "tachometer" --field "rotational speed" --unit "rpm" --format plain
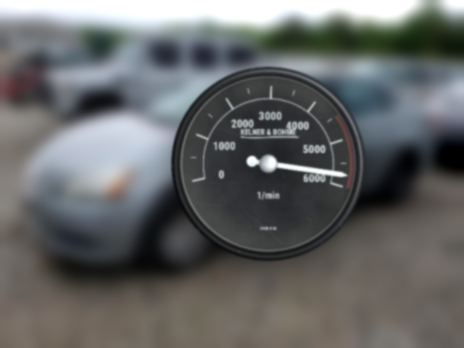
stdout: 5750 rpm
